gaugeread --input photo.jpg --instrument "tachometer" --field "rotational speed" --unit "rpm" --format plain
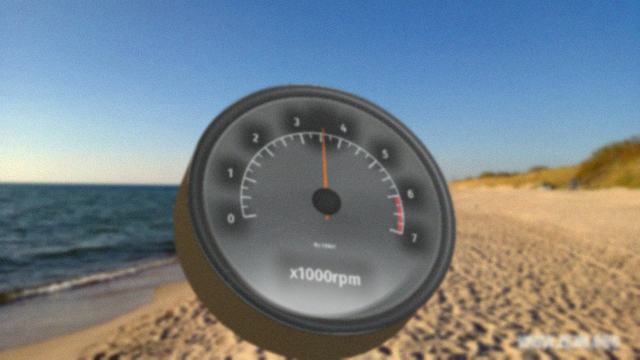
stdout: 3500 rpm
